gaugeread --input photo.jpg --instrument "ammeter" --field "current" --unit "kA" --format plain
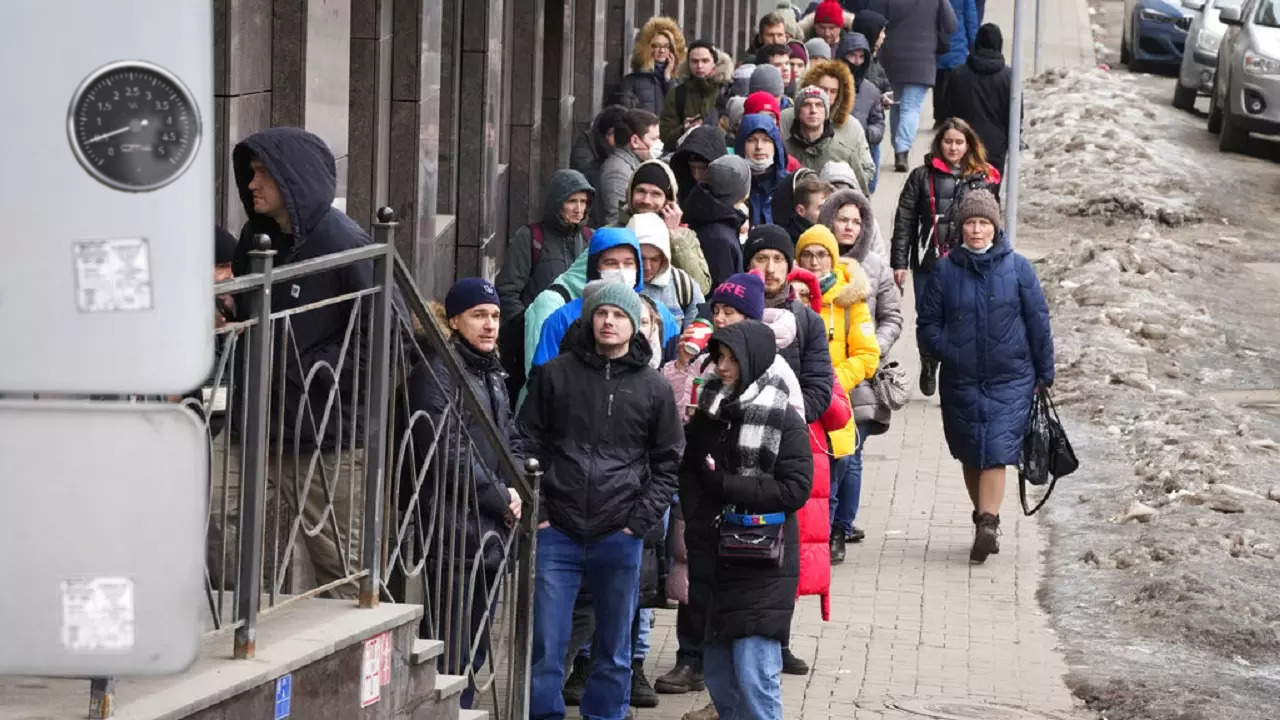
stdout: 0.5 kA
